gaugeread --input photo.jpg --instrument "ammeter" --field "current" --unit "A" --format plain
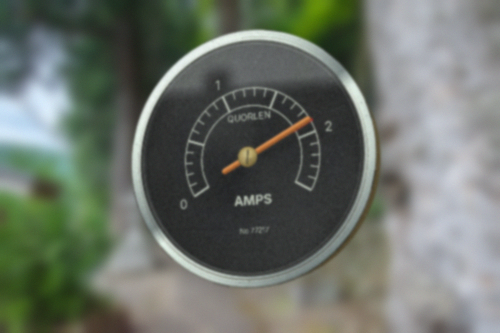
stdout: 1.9 A
